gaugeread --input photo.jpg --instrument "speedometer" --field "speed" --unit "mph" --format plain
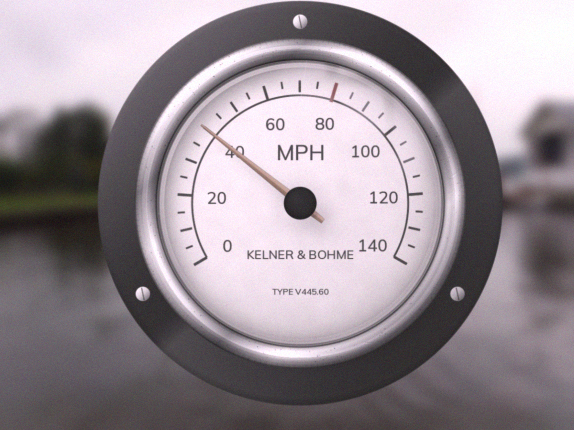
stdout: 40 mph
